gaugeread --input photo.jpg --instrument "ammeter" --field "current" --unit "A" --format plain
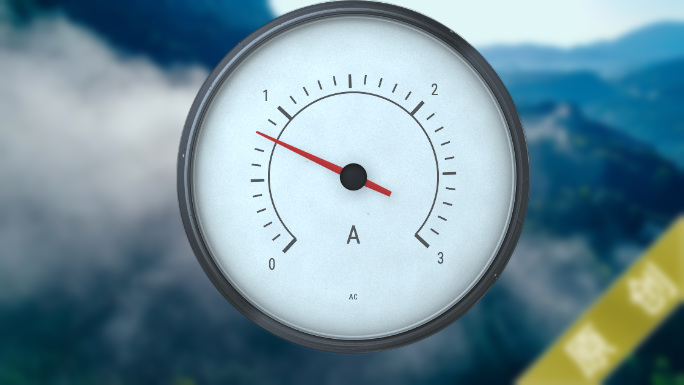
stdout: 0.8 A
